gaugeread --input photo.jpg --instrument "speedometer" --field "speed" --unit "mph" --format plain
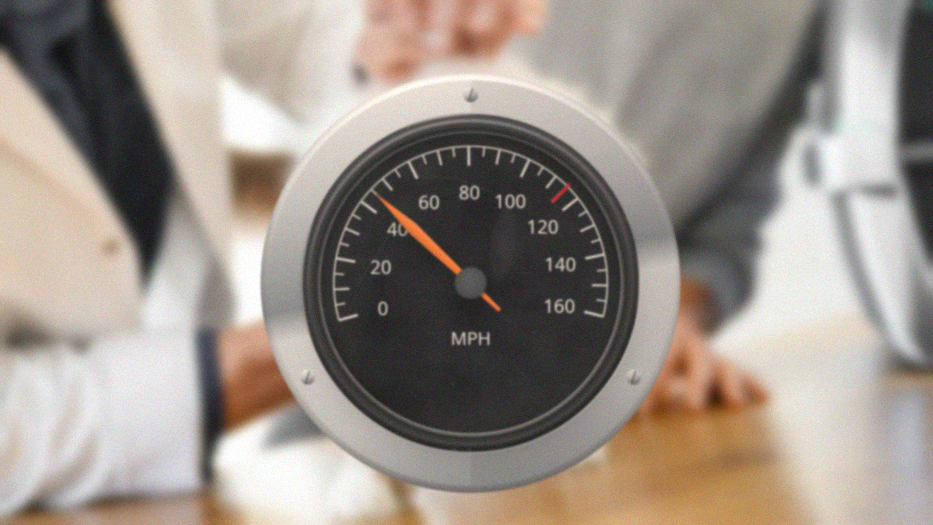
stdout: 45 mph
